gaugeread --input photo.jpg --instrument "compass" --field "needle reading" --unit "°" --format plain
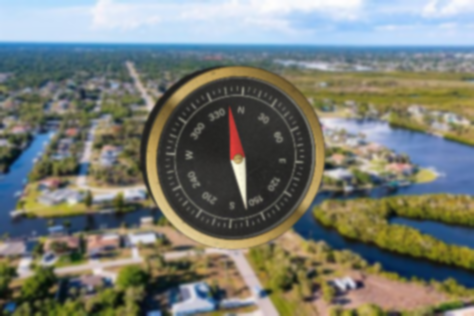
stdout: 345 °
